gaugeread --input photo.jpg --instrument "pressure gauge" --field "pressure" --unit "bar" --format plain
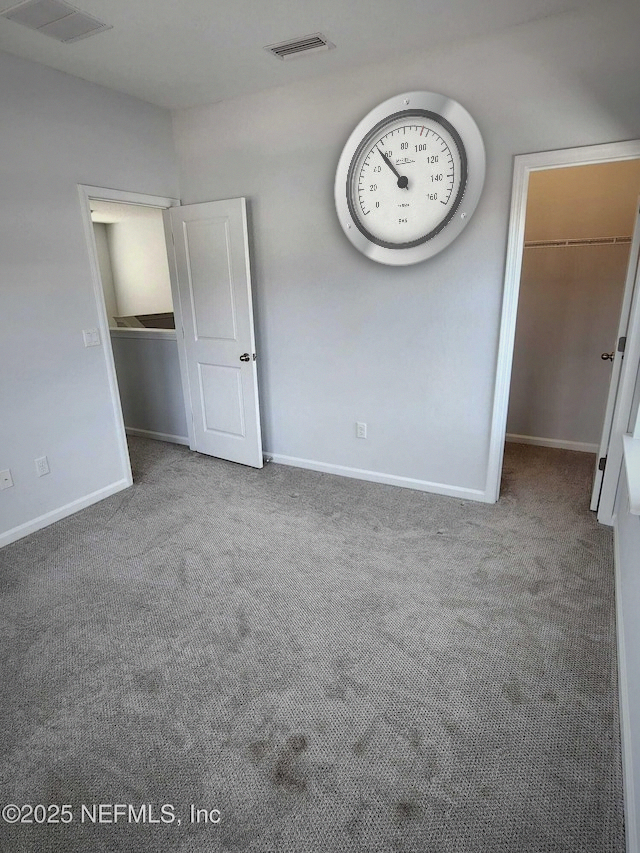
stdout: 55 bar
